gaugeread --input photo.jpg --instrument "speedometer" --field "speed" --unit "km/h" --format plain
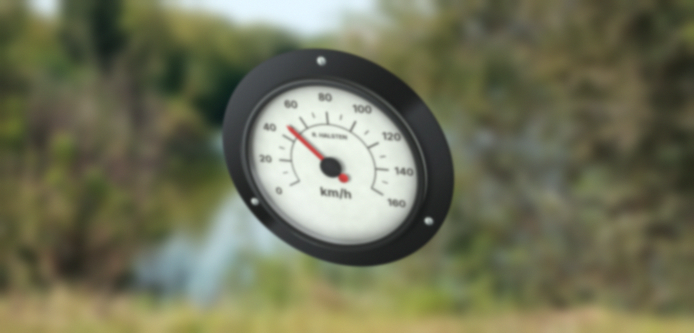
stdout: 50 km/h
